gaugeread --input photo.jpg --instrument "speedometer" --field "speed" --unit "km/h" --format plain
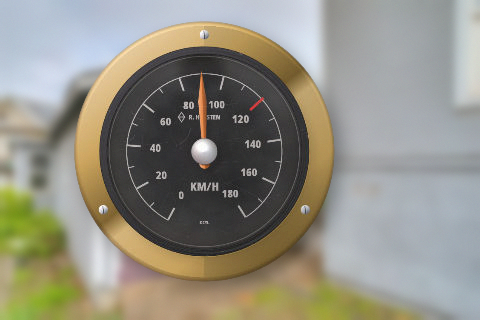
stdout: 90 km/h
